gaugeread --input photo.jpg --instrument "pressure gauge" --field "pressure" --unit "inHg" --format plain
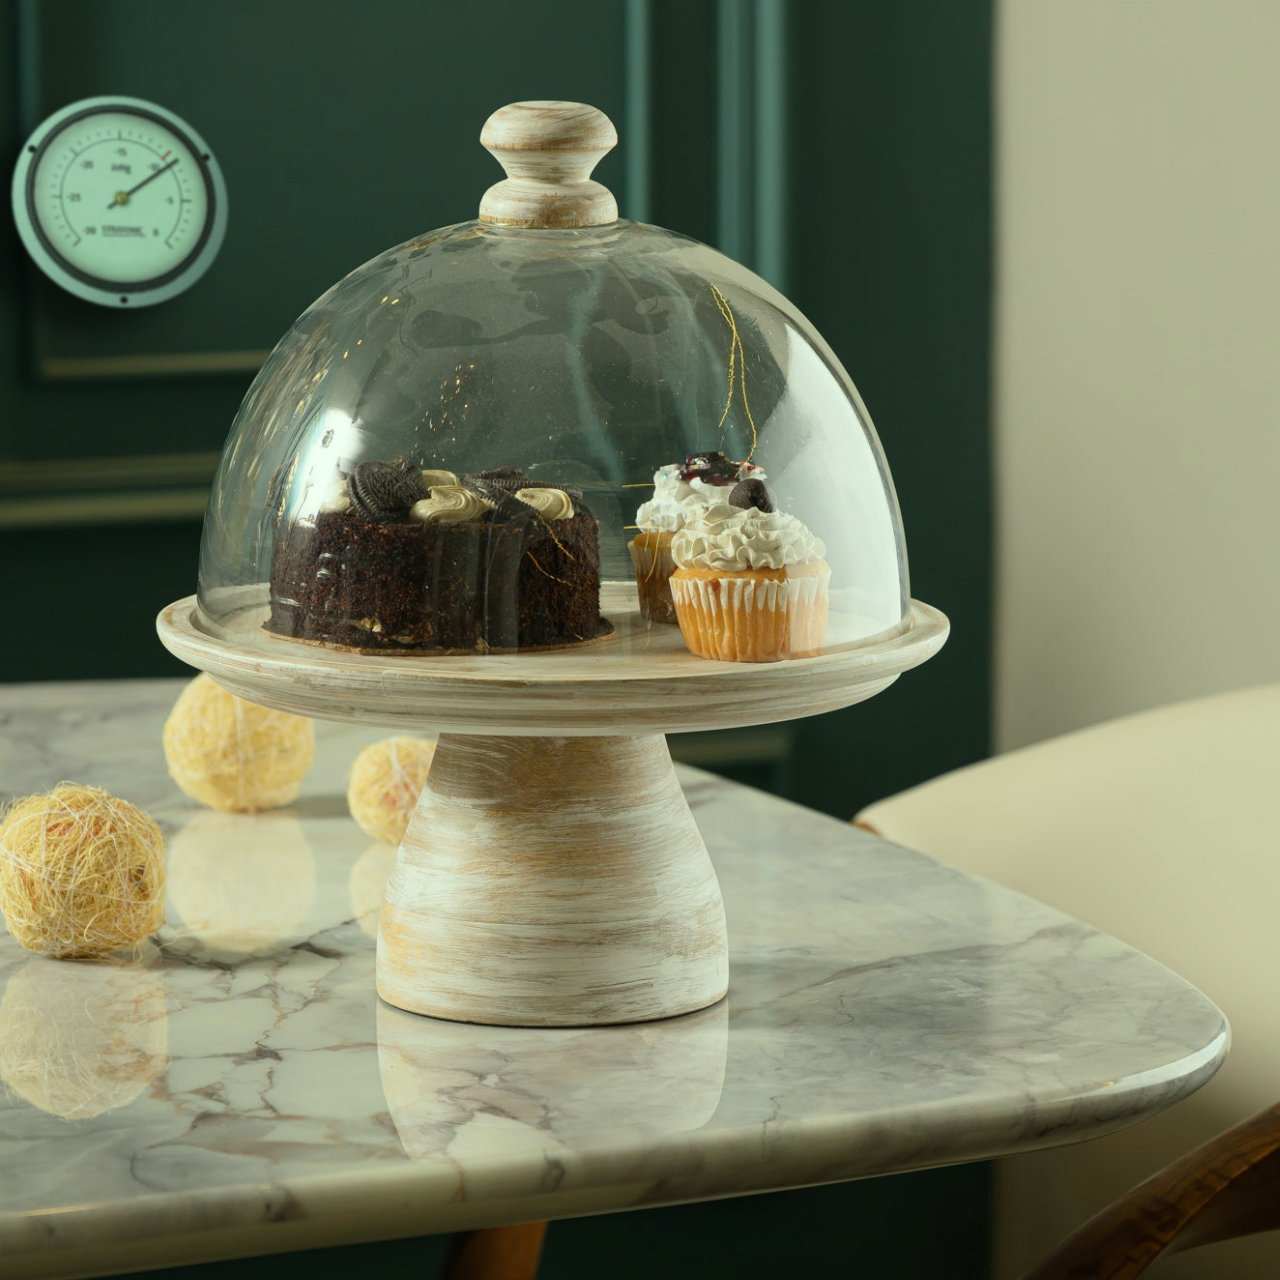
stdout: -9 inHg
